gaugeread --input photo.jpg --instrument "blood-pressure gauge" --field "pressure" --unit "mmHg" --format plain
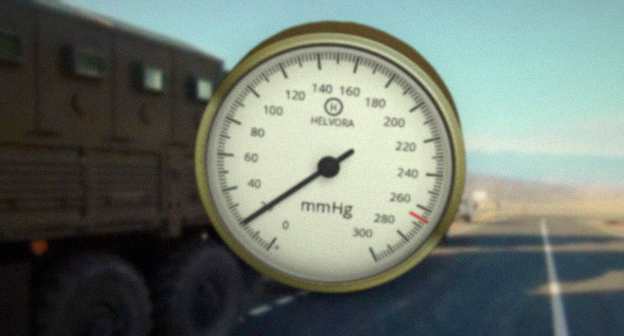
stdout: 20 mmHg
